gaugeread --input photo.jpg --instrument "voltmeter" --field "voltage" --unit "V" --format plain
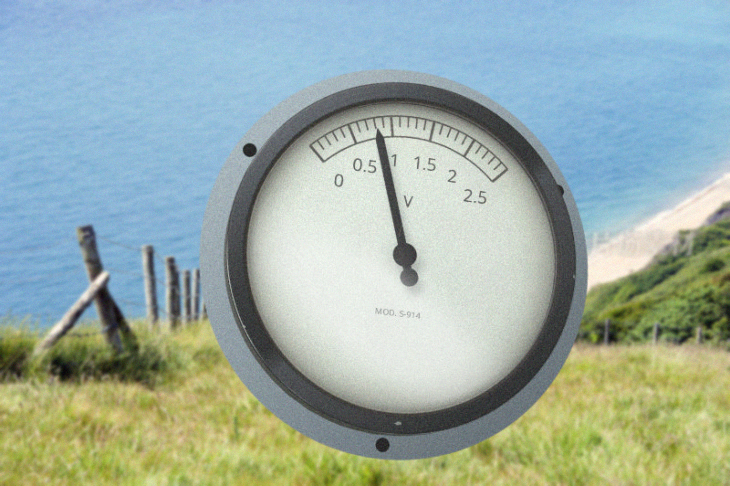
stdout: 0.8 V
